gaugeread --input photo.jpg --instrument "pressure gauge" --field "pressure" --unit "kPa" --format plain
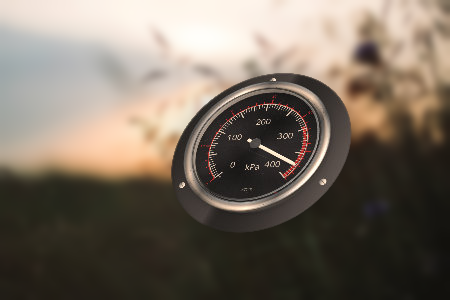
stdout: 375 kPa
